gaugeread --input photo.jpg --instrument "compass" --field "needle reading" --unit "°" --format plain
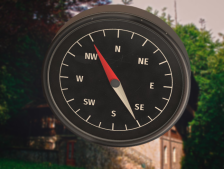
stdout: 330 °
